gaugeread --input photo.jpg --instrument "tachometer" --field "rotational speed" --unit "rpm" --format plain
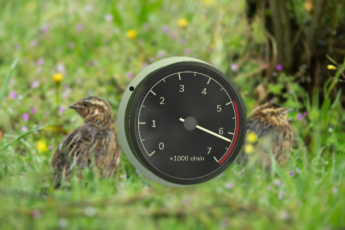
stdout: 6250 rpm
